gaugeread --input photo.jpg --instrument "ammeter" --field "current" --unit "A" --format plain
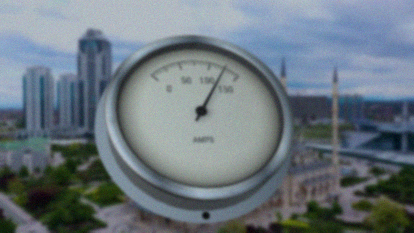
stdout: 125 A
